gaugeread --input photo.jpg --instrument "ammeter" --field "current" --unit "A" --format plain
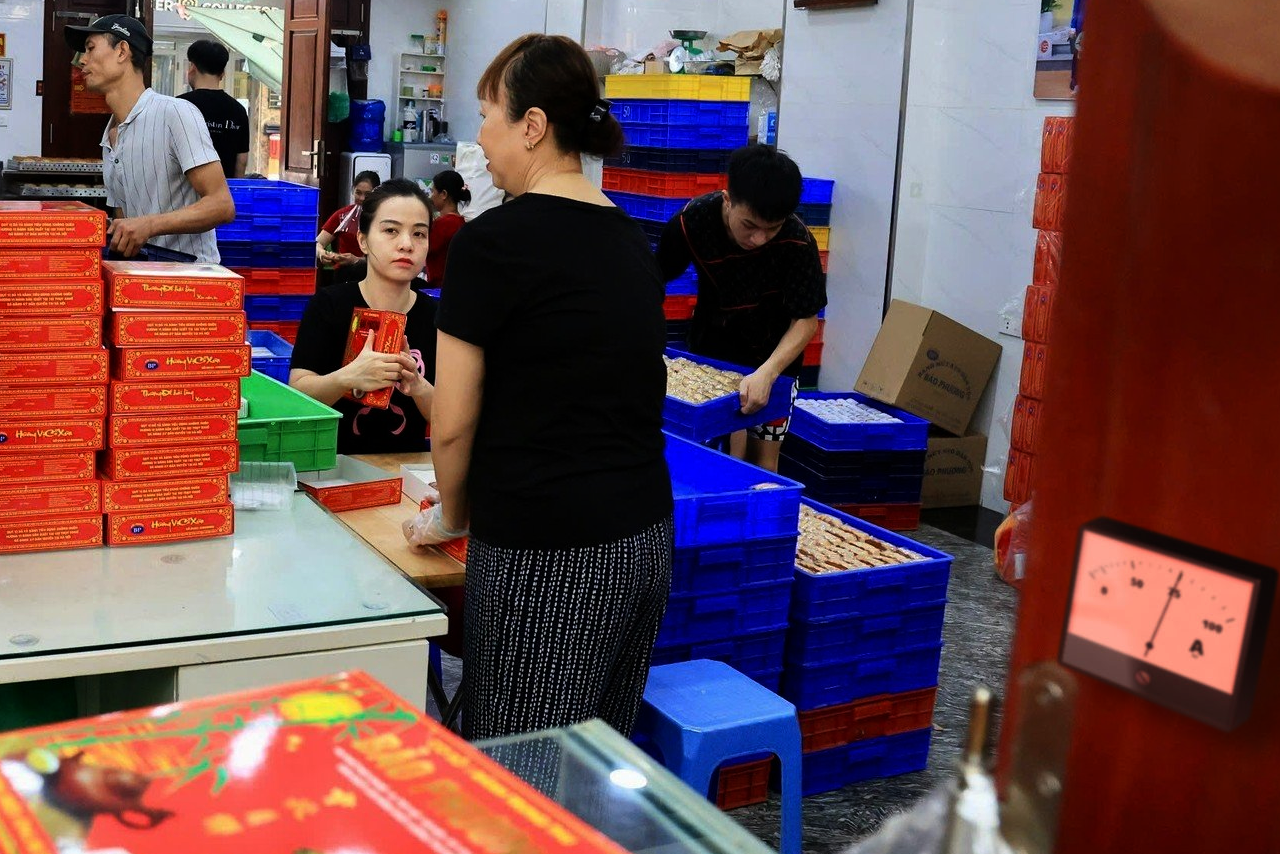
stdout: 75 A
